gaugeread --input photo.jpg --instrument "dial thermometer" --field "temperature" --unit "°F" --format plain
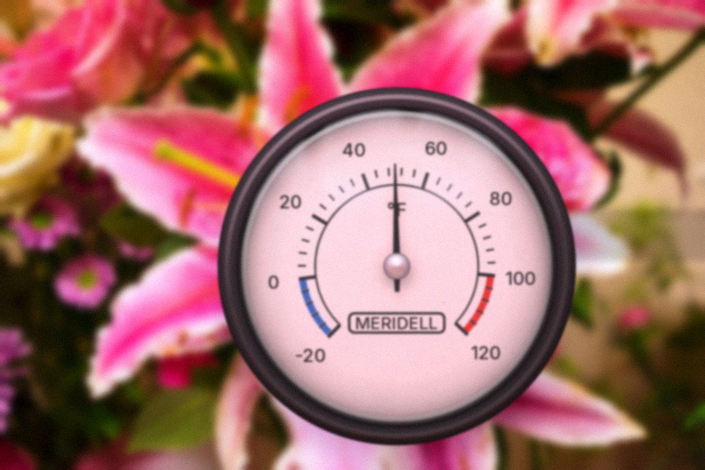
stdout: 50 °F
